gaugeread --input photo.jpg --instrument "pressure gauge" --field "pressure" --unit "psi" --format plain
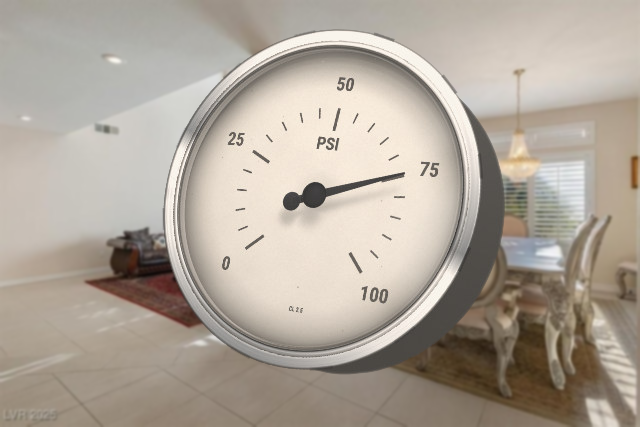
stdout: 75 psi
